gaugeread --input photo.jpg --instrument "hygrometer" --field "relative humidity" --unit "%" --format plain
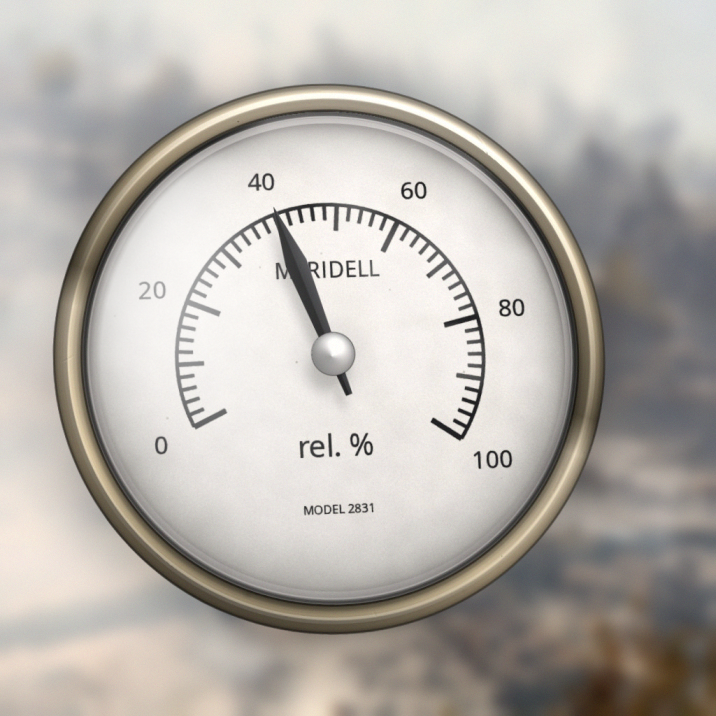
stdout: 40 %
